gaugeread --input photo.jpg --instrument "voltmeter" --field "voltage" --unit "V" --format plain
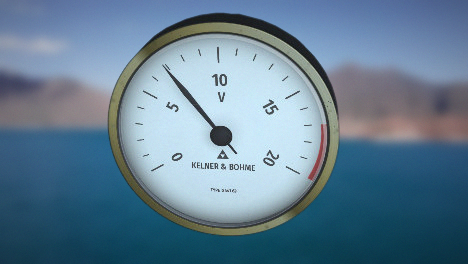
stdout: 7 V
